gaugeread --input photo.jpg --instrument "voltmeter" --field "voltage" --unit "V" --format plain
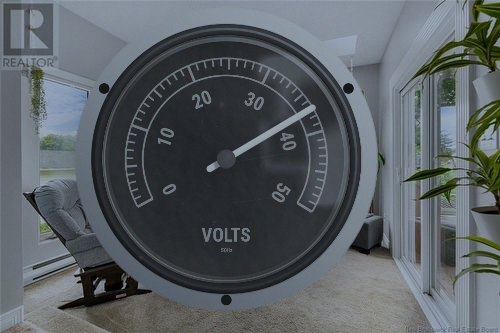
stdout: 37 V
